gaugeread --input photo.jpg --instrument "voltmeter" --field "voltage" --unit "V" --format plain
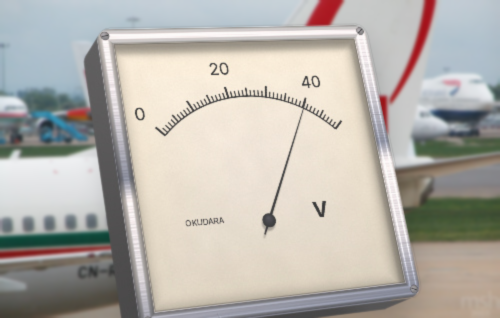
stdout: 40 V
